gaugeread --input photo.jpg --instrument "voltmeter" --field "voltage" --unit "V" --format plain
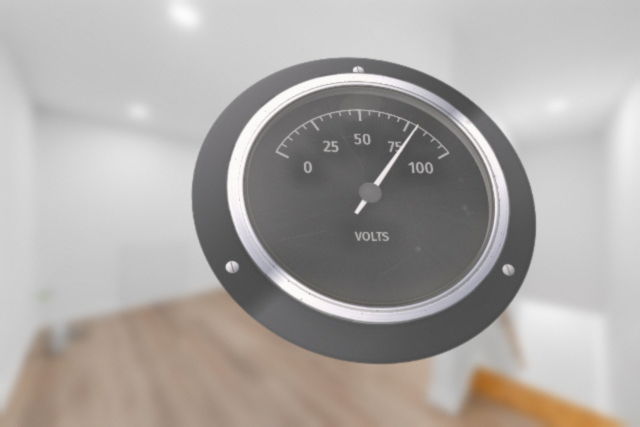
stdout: 80 V
